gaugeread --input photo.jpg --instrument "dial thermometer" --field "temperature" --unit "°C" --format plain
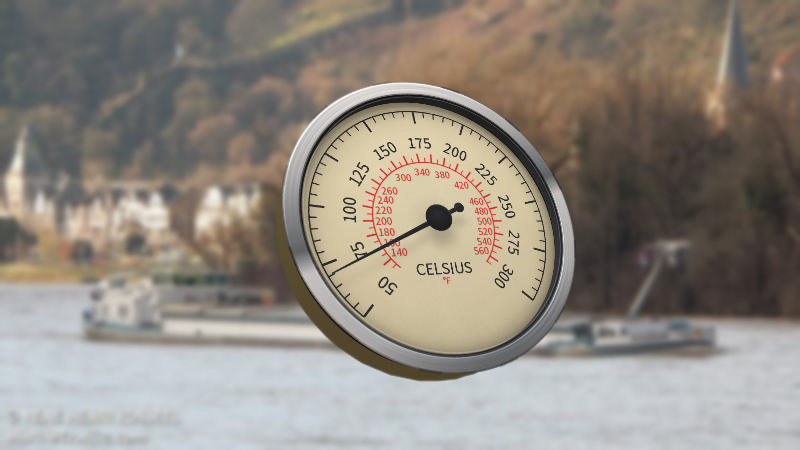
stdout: 70 °C
